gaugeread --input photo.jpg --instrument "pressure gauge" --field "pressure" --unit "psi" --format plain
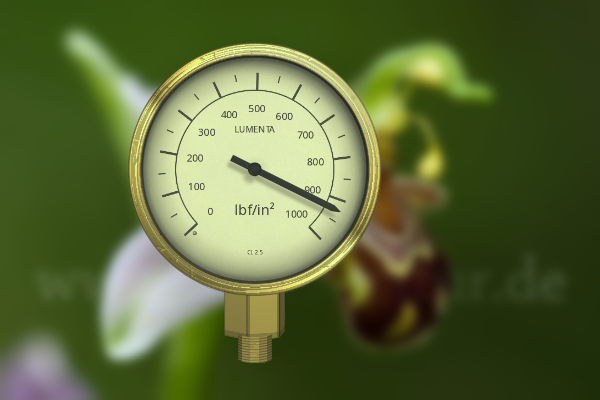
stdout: 925 psi
